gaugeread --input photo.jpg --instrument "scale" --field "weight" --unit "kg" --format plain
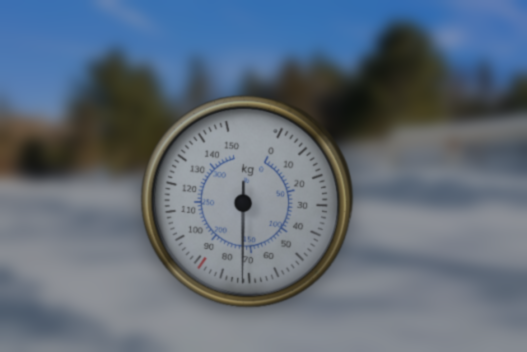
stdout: 72 kg
